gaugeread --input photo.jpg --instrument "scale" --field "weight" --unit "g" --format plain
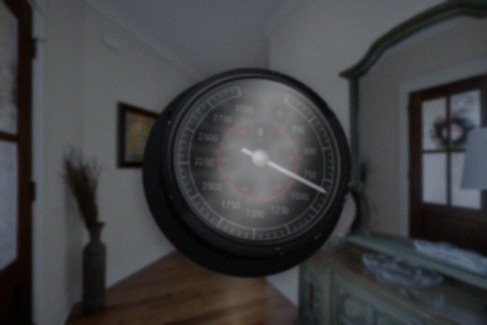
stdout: 850 g
